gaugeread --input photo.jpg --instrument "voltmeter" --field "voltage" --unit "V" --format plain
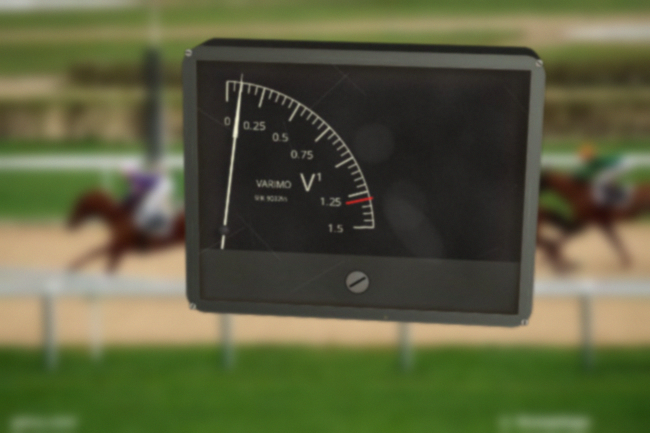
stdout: 0.1 V
